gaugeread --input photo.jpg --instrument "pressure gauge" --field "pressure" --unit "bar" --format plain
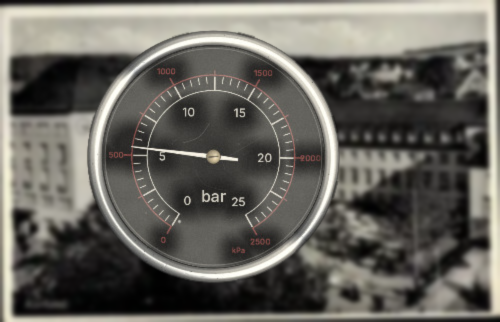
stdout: 5.5 bar
